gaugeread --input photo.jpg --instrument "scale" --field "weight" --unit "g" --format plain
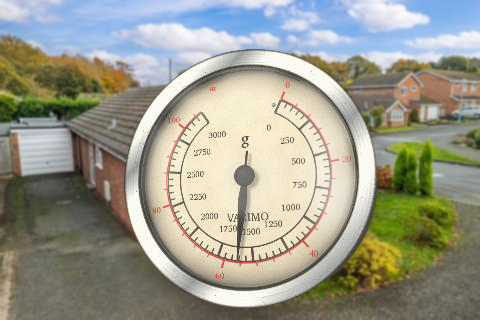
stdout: 1600 g
